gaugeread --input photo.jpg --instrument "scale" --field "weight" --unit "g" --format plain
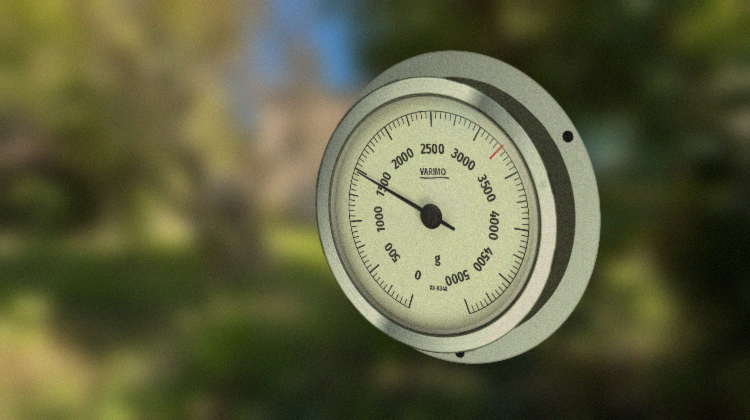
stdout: 1500 g
